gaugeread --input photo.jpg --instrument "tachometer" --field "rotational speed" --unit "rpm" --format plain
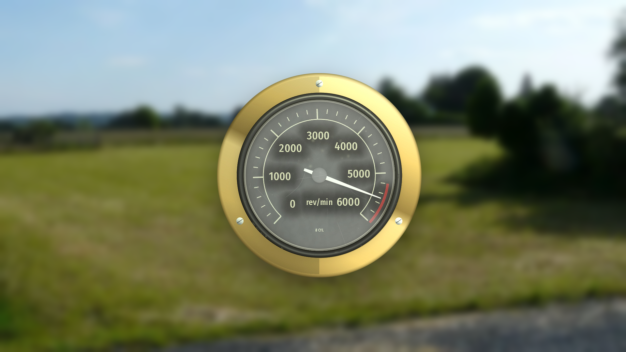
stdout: 5500 rpm
